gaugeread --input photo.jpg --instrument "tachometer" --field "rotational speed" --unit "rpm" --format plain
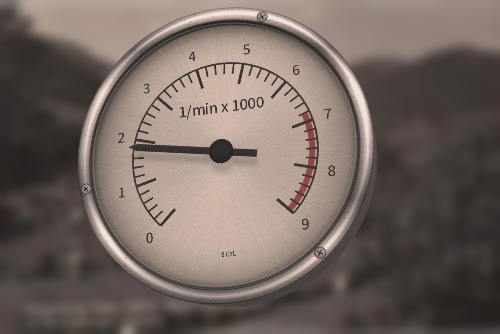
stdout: 1800 rpm
